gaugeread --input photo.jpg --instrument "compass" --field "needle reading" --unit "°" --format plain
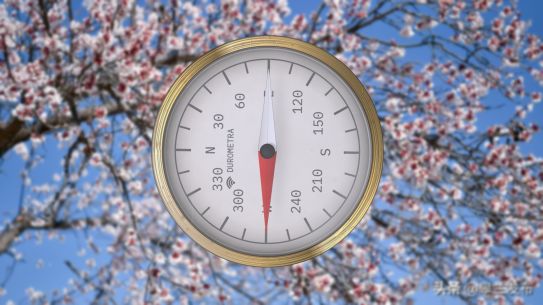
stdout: 270 °
